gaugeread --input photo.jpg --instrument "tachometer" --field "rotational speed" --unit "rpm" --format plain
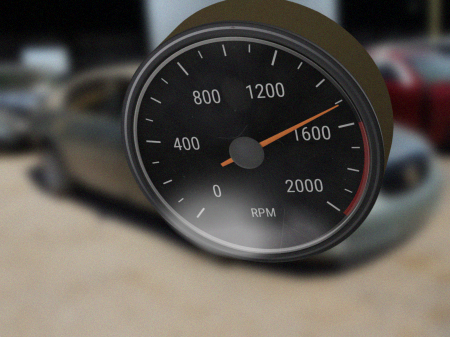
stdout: 1500 rpm
